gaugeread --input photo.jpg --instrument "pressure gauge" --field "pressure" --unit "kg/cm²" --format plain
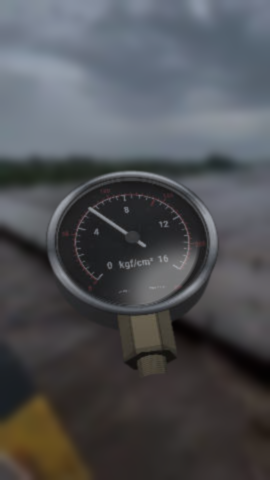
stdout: 5.5 kg/cm²
